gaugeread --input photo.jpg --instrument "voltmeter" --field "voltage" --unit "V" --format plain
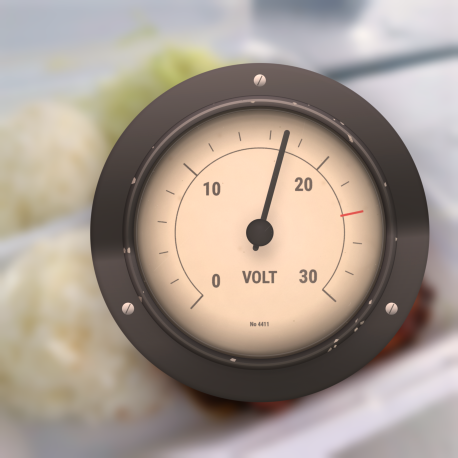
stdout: 17 V
